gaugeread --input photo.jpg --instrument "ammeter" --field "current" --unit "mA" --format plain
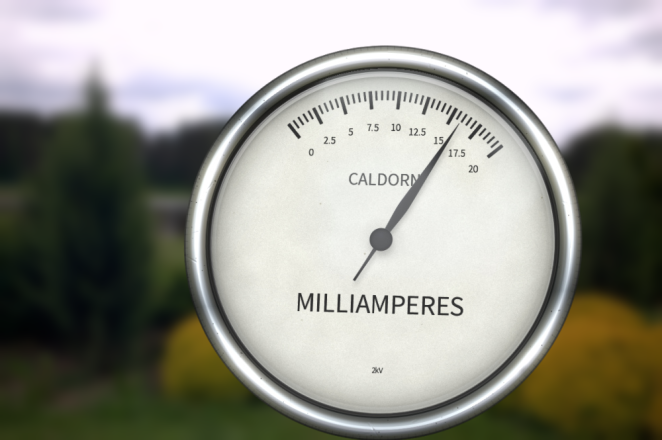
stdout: 16 mA
